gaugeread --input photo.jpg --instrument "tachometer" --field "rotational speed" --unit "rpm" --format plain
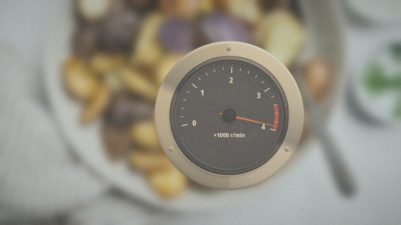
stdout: 3900 rpm
